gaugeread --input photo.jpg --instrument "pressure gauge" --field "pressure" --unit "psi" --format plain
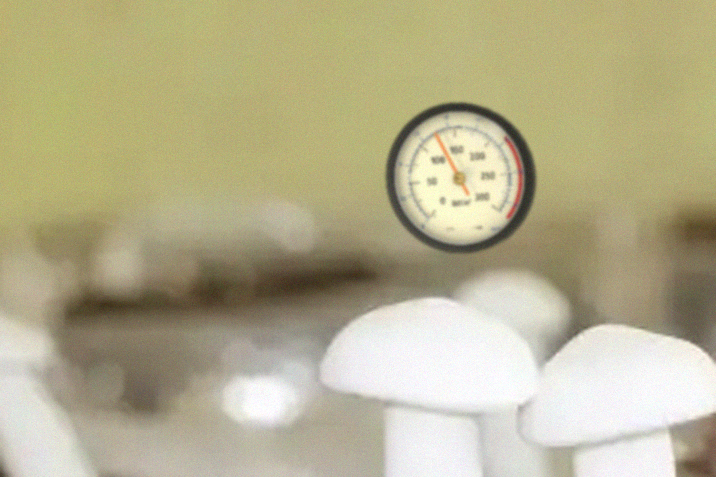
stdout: 125 psi
